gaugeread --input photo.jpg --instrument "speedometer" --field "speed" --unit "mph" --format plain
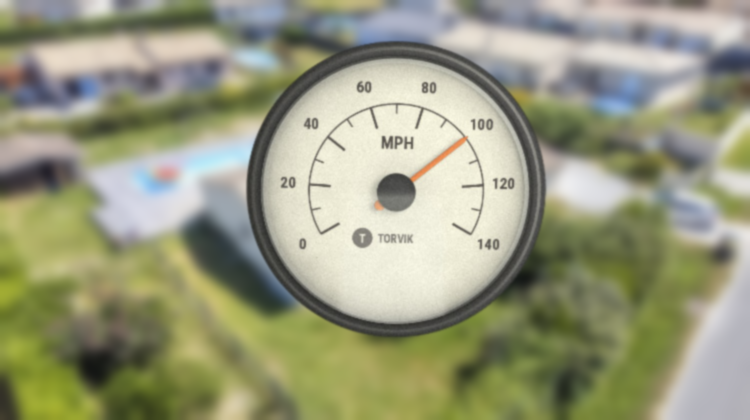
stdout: 100 mph
